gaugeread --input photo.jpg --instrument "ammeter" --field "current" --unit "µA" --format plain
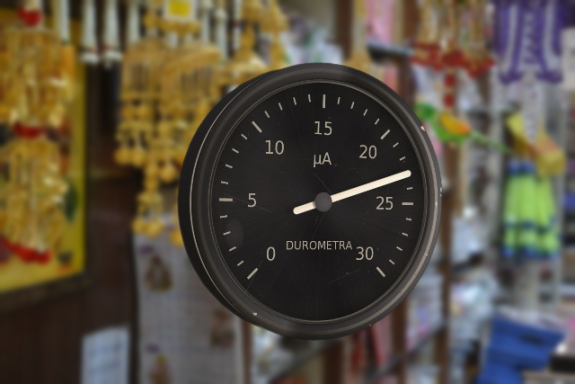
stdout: 23 µA
